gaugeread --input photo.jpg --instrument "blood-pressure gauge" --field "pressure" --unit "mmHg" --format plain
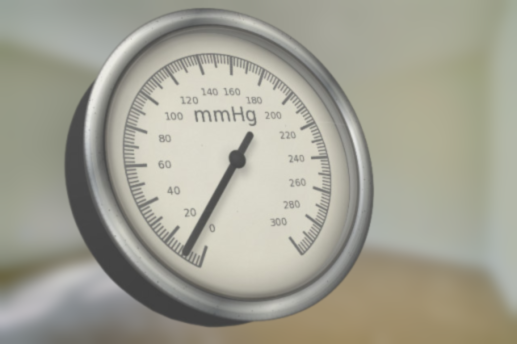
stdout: 10 mmHg
